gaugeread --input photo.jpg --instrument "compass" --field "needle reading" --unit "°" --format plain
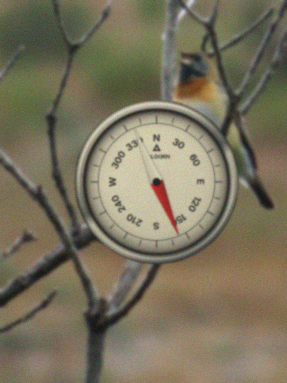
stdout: 157.5 °
